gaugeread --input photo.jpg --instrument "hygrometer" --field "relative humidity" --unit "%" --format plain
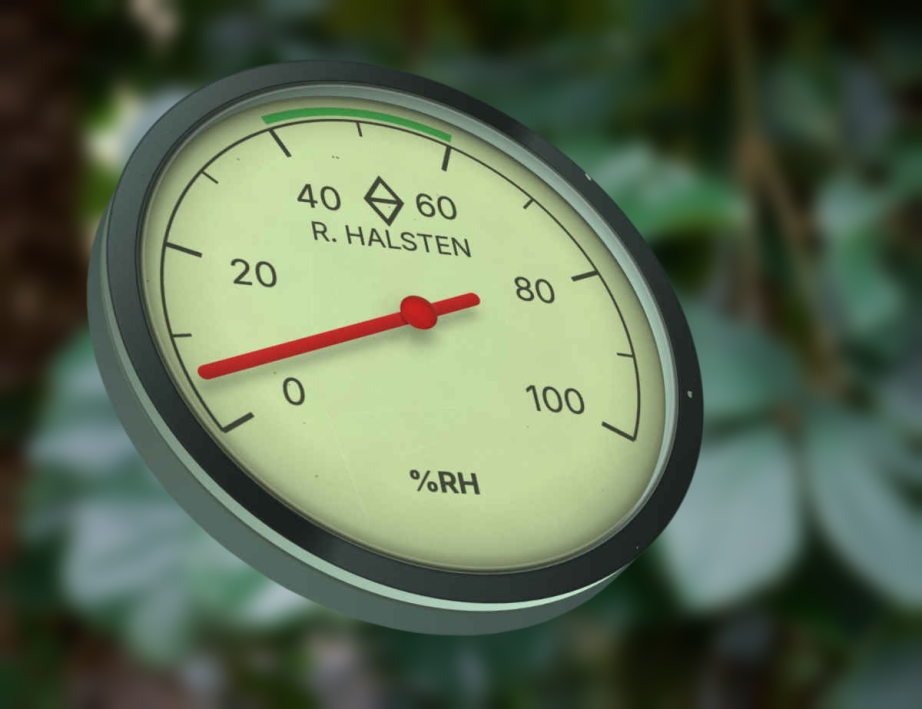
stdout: 5 %
